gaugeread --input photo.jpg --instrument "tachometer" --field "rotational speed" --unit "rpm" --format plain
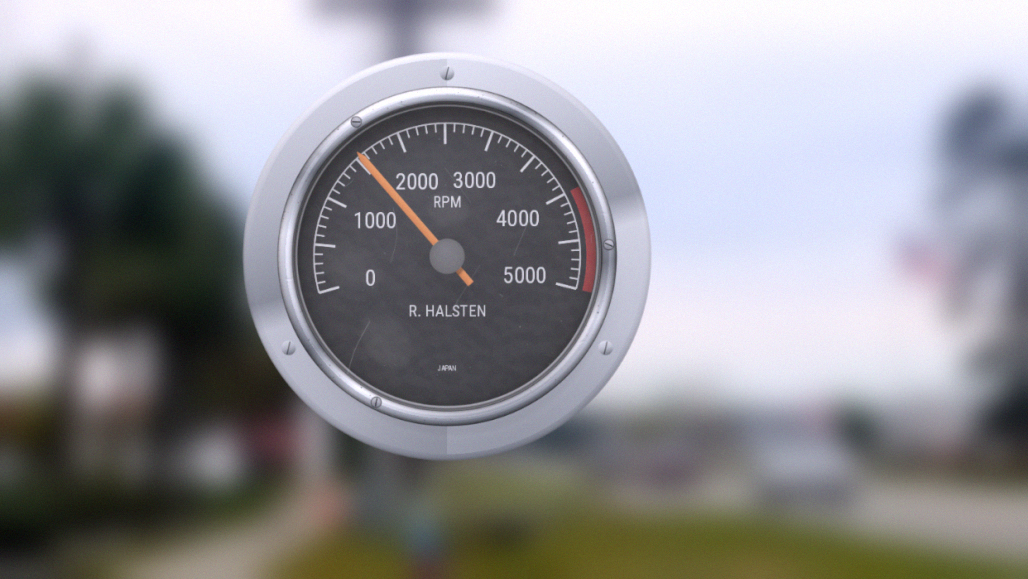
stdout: 1550 rpm
